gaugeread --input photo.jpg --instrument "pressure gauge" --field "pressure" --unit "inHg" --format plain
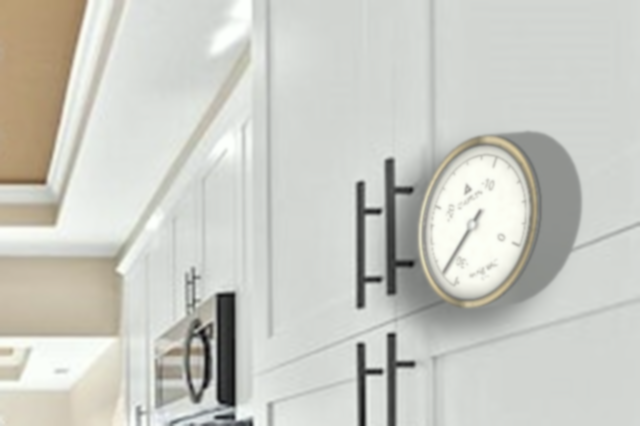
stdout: -28 inHg
